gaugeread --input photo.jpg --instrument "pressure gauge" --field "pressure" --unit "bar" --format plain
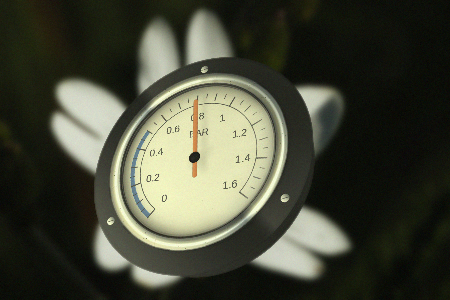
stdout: 0.8 bar
